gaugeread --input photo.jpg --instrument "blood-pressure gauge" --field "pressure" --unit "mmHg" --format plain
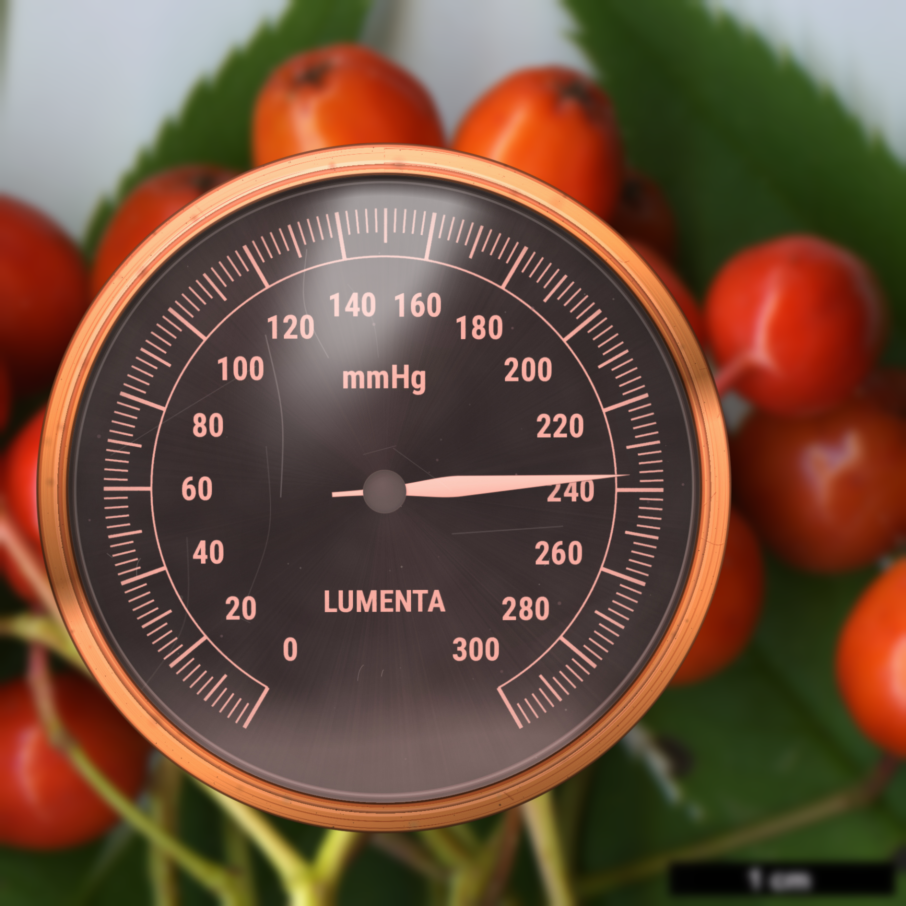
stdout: 236 mmHg
